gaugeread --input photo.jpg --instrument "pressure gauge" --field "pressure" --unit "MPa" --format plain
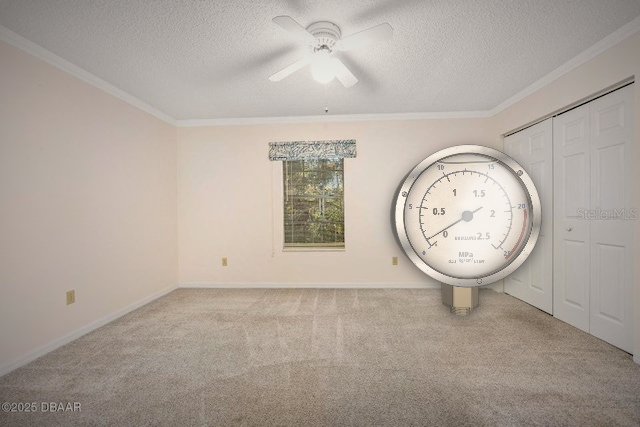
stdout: 0.1 MPa
